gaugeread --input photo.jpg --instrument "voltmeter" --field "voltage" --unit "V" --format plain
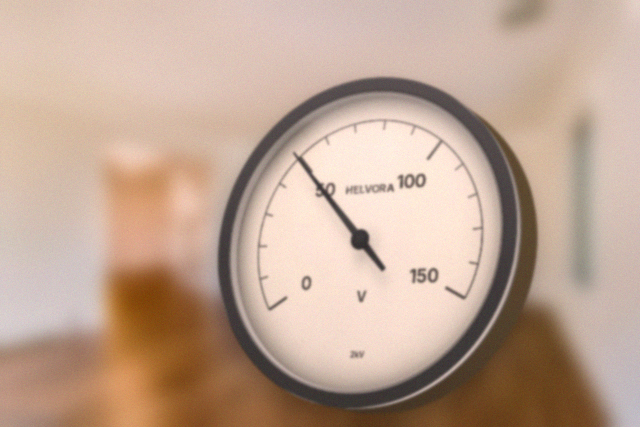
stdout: 50 V
